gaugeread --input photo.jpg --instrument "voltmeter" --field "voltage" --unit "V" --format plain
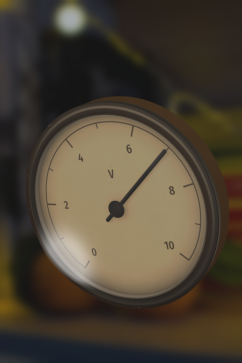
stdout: 7 V
